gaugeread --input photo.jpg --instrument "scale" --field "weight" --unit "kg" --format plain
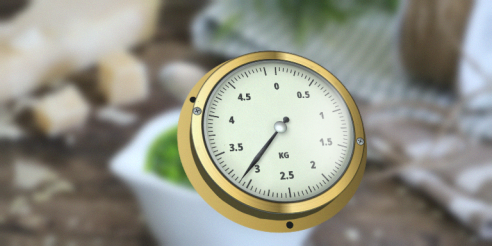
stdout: 3.1 kg
